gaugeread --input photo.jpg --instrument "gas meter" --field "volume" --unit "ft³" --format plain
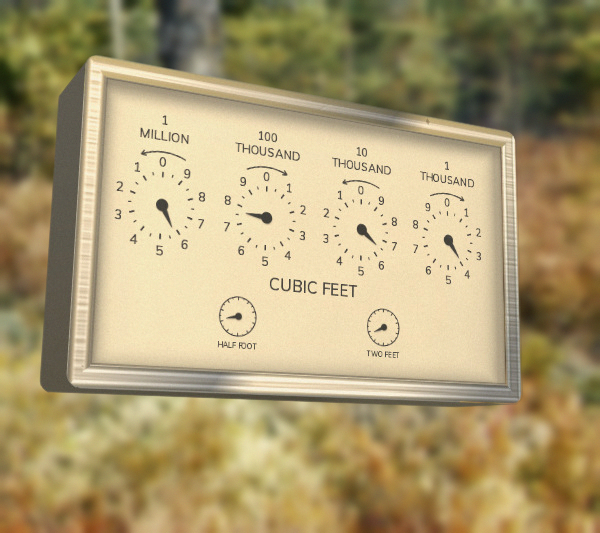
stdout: 576400 ft³
